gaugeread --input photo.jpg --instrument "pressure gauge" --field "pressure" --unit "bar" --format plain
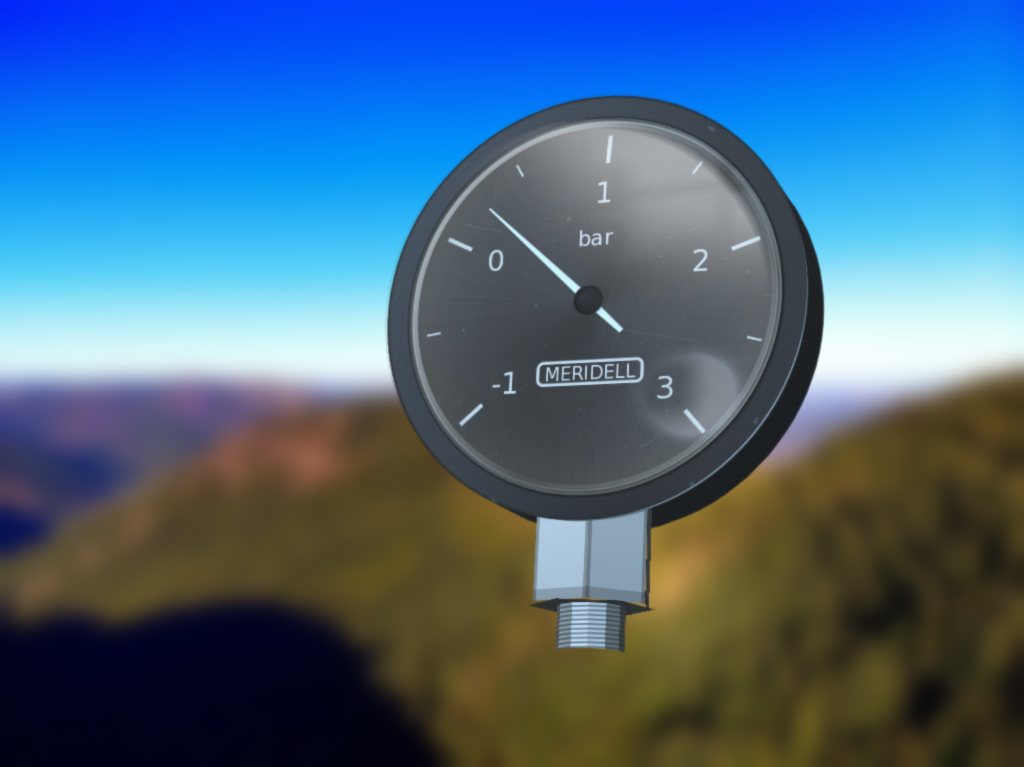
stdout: 0.25 bar
